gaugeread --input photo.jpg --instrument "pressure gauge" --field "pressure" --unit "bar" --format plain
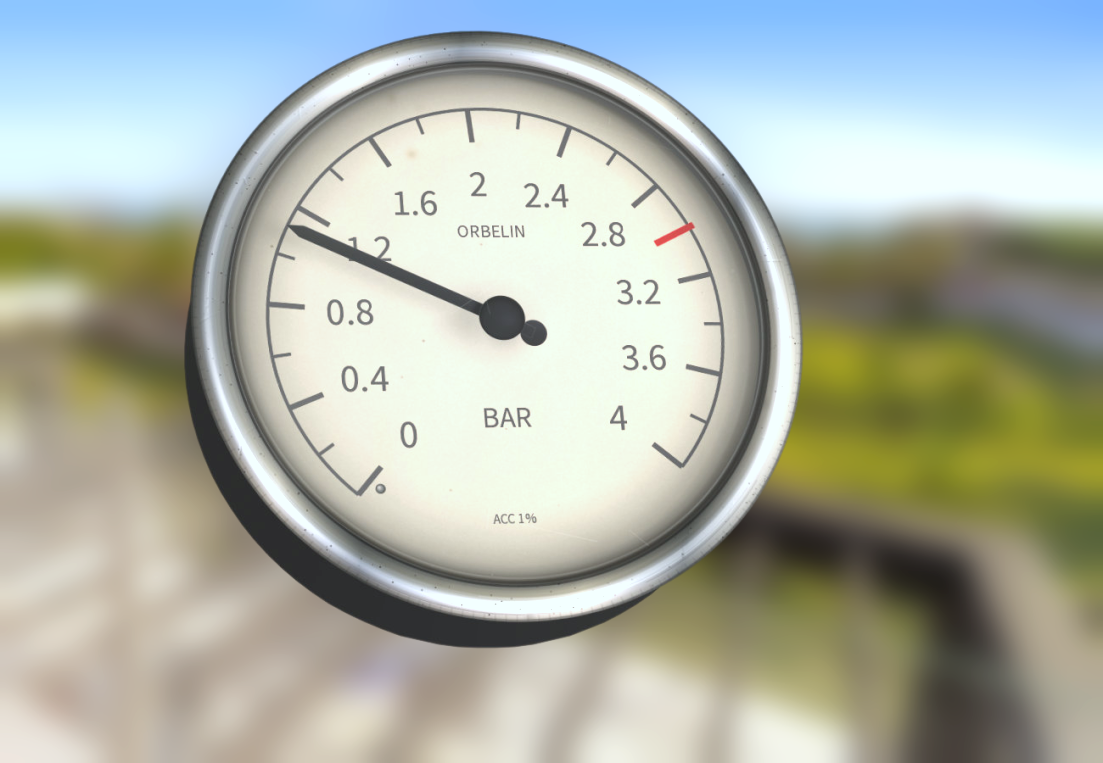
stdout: 1.1 bar
